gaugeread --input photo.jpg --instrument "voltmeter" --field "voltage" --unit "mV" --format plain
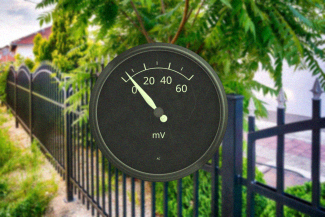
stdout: 5 mV
